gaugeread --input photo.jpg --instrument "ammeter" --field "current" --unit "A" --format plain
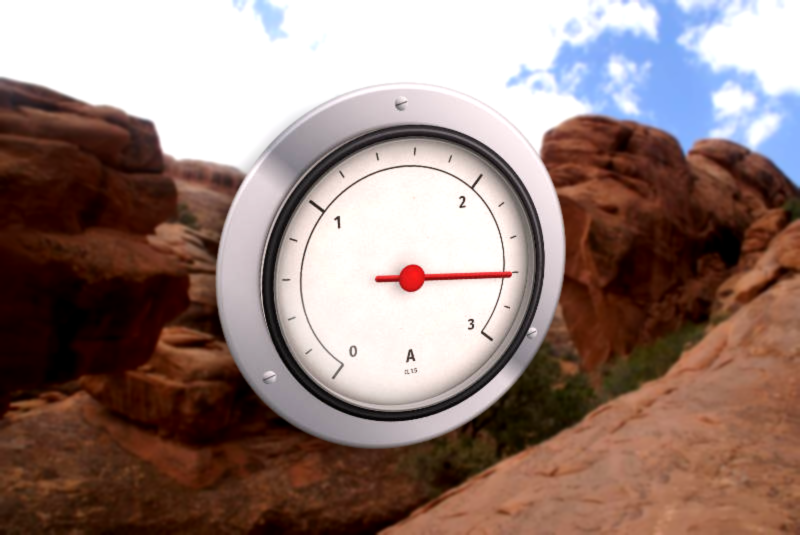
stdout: 2.6 A
